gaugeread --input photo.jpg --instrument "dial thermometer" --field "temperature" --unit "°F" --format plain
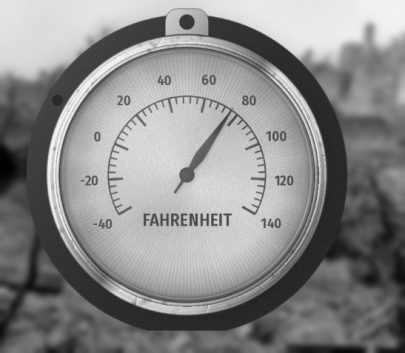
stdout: 76 °F
